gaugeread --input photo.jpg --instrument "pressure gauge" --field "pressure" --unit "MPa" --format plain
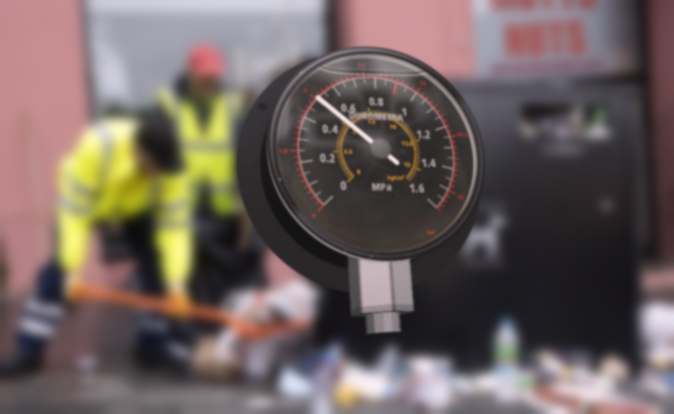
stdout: 0.5 MPa
